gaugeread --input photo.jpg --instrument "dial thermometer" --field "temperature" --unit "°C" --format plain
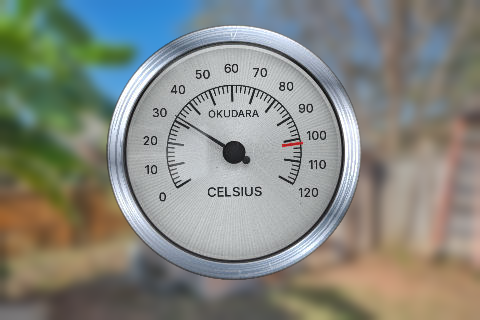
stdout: 32 °C
